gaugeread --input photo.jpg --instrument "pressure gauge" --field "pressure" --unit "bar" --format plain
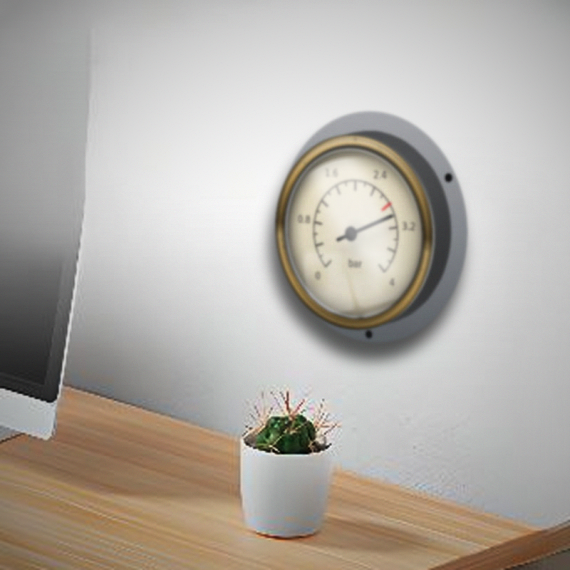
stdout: 3 bar
